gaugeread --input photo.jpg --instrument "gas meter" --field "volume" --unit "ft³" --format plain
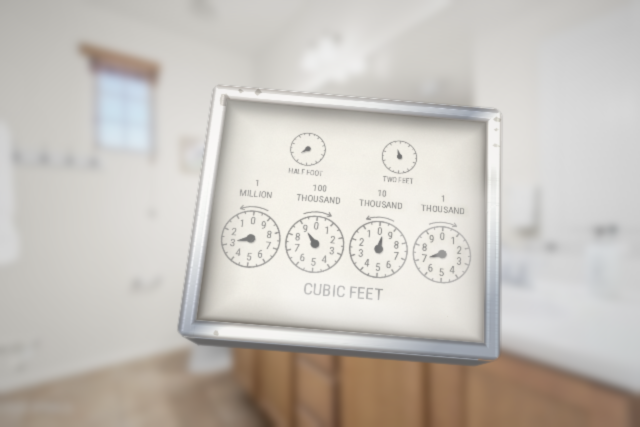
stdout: 289700 ft³
